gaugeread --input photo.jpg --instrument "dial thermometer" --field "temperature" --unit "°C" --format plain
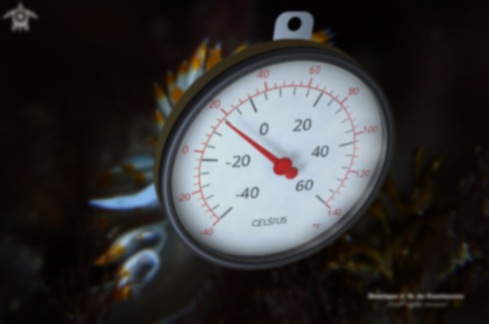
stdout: -8 °C
